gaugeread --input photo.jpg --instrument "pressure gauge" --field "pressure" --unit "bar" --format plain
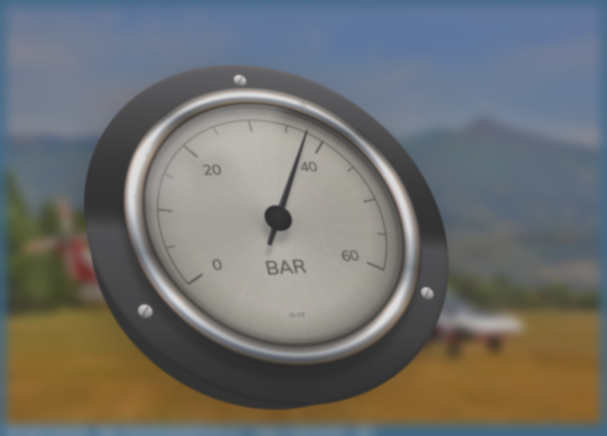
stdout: 37.5 bar
